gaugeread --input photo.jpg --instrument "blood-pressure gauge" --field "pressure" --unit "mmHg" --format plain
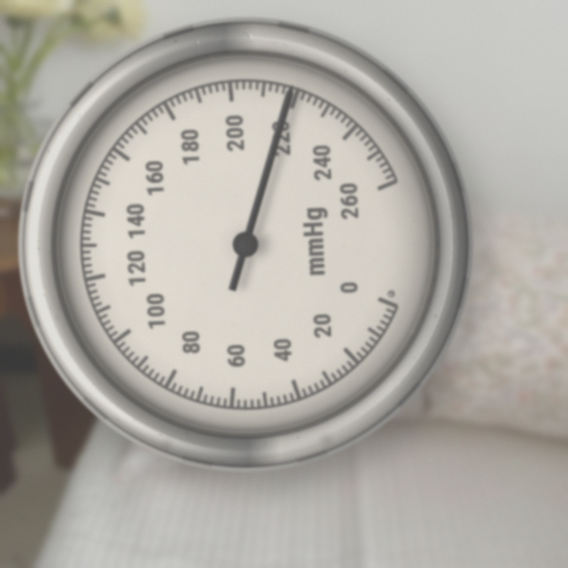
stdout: 218 mmHg
